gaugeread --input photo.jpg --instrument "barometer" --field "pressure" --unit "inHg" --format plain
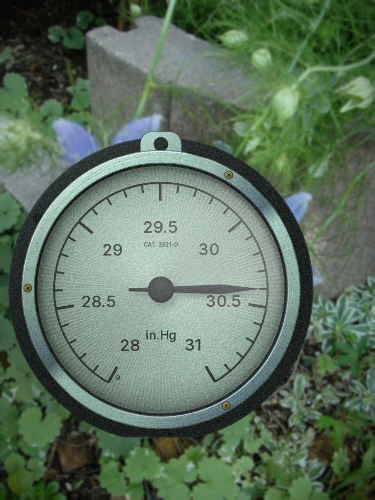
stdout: 30.4 inHg
